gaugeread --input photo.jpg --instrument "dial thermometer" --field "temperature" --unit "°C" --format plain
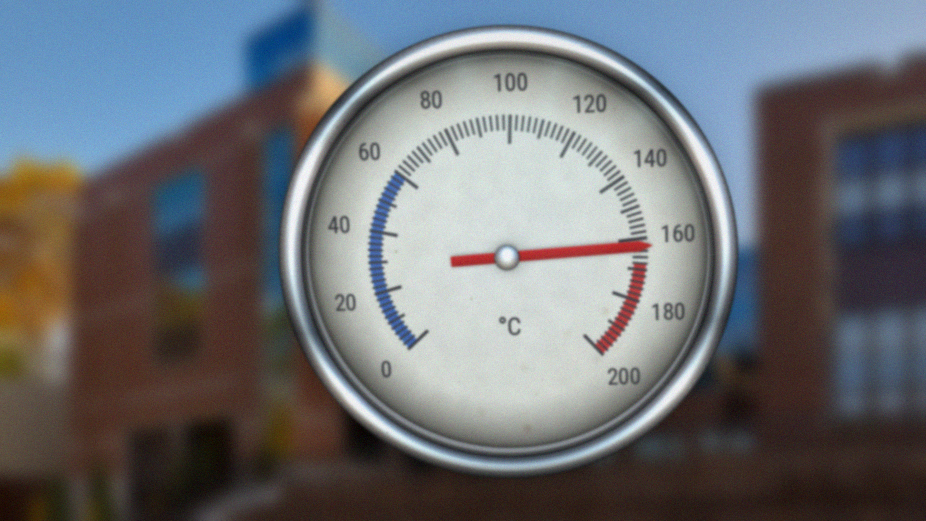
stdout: 162 °C
